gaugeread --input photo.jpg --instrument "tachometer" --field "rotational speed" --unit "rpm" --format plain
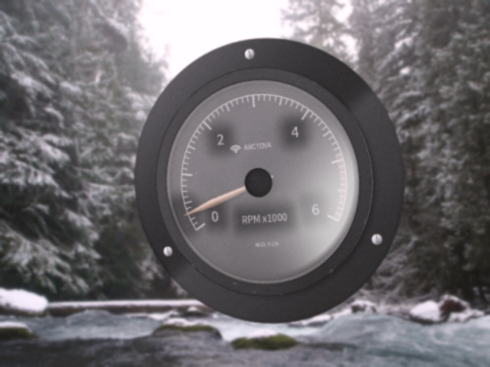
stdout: 300 rpm
